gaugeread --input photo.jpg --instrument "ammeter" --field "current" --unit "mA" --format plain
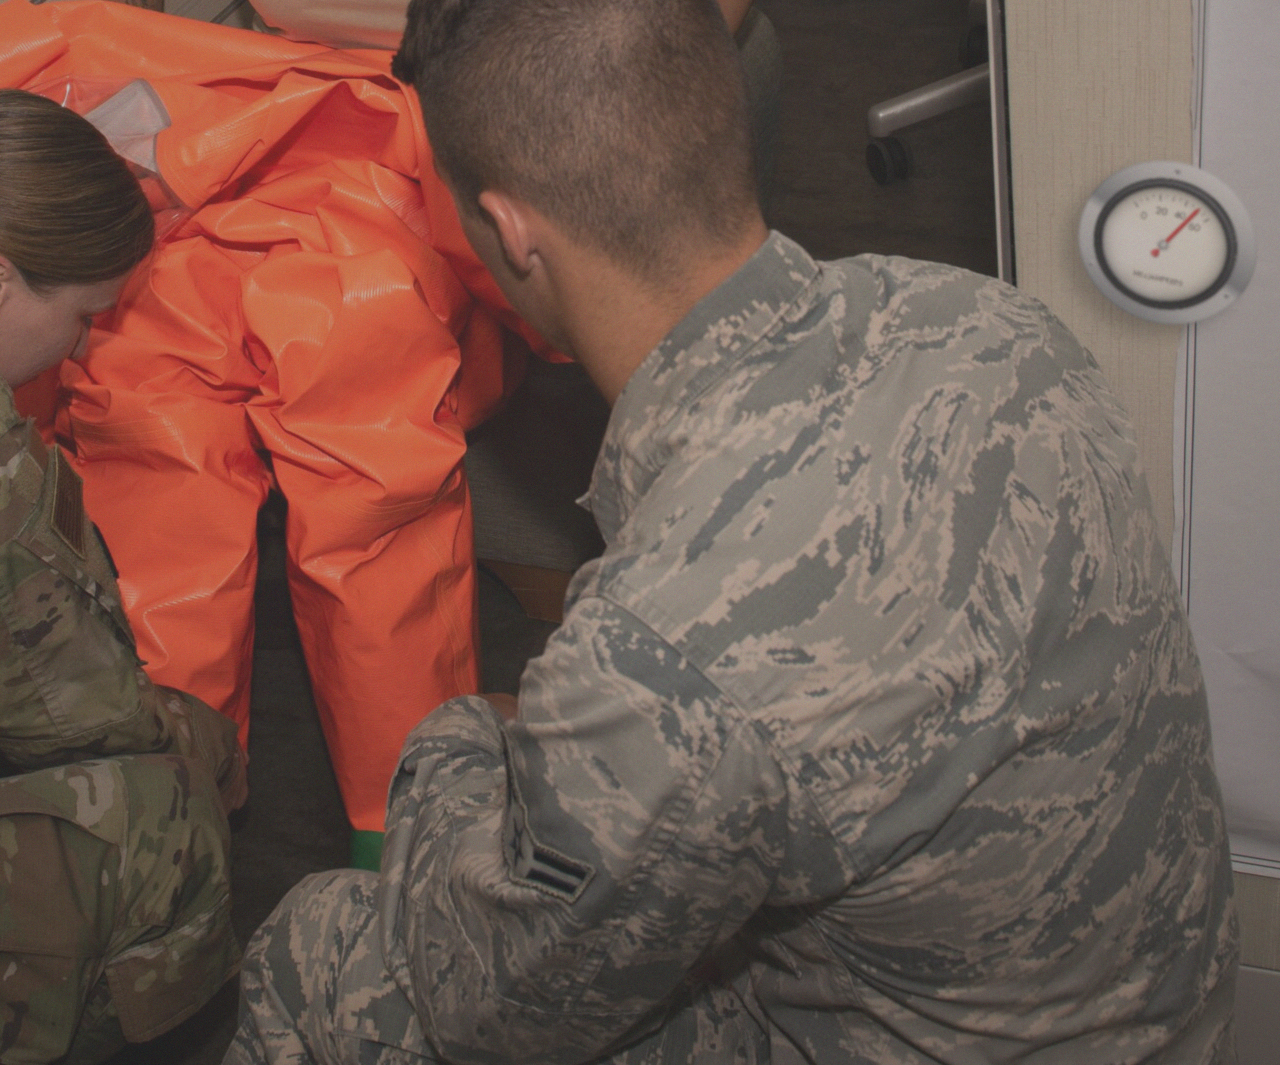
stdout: 50 mA
